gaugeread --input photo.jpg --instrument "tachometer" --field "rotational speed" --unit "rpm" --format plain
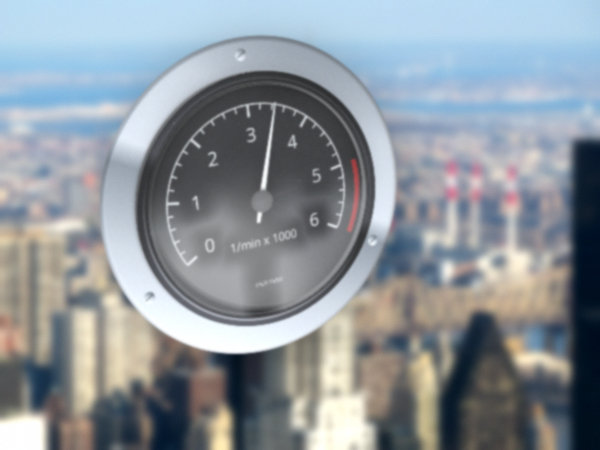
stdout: 3400 rpm
